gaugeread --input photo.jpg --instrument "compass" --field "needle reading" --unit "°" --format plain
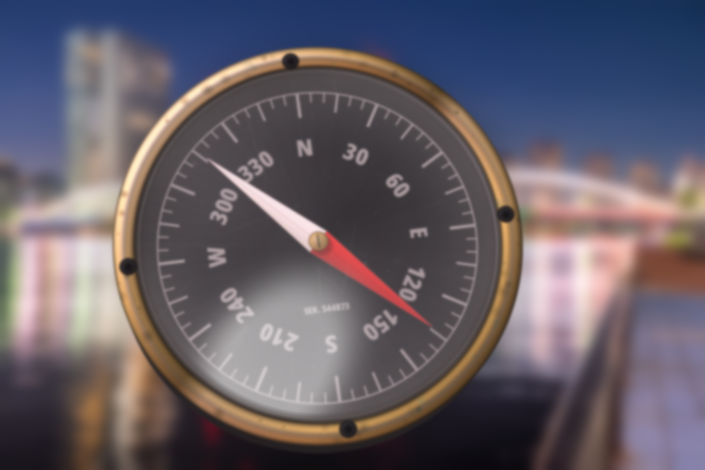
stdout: 135 °
